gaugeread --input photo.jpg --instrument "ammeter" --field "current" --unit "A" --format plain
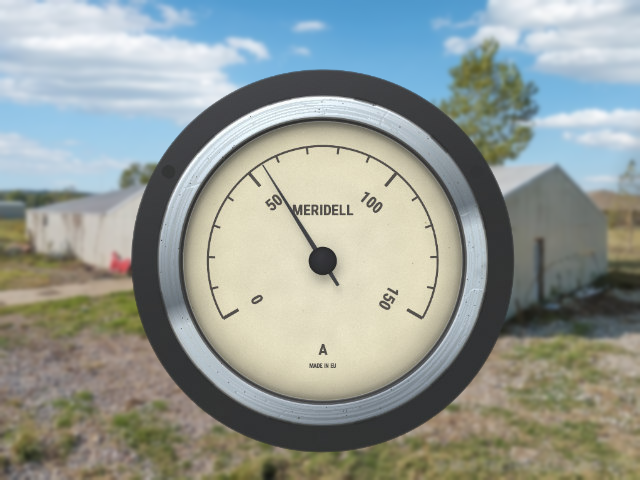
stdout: 55 A
